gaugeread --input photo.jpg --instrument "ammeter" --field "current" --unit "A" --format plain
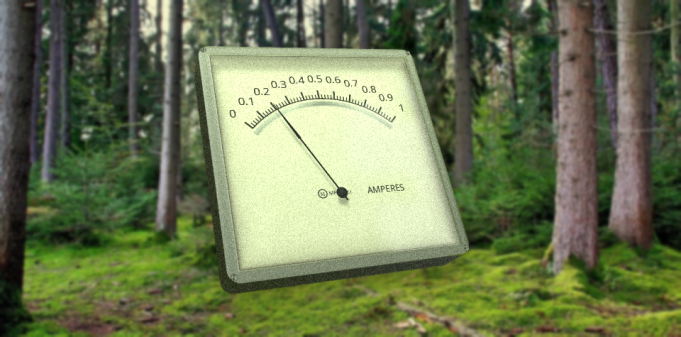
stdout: 0.2 A
